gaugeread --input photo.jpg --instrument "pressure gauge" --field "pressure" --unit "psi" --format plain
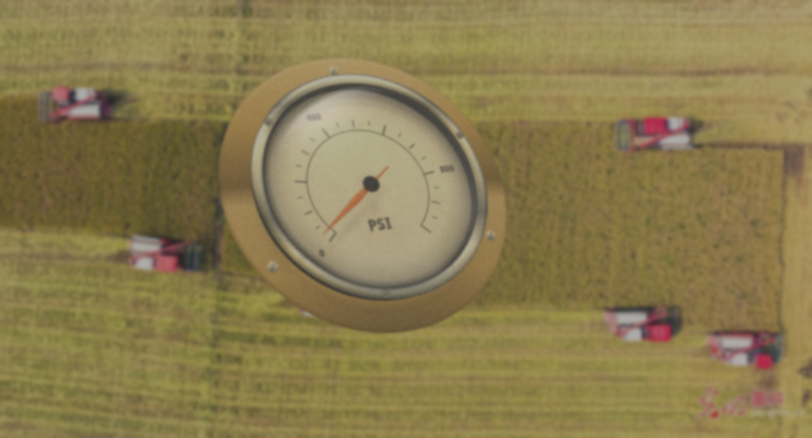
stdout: 25 psi
